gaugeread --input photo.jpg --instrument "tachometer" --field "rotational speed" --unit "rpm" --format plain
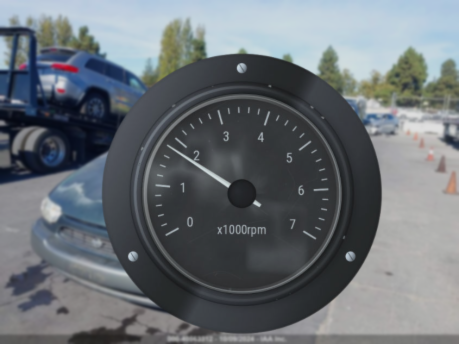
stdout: 1800 rpm
